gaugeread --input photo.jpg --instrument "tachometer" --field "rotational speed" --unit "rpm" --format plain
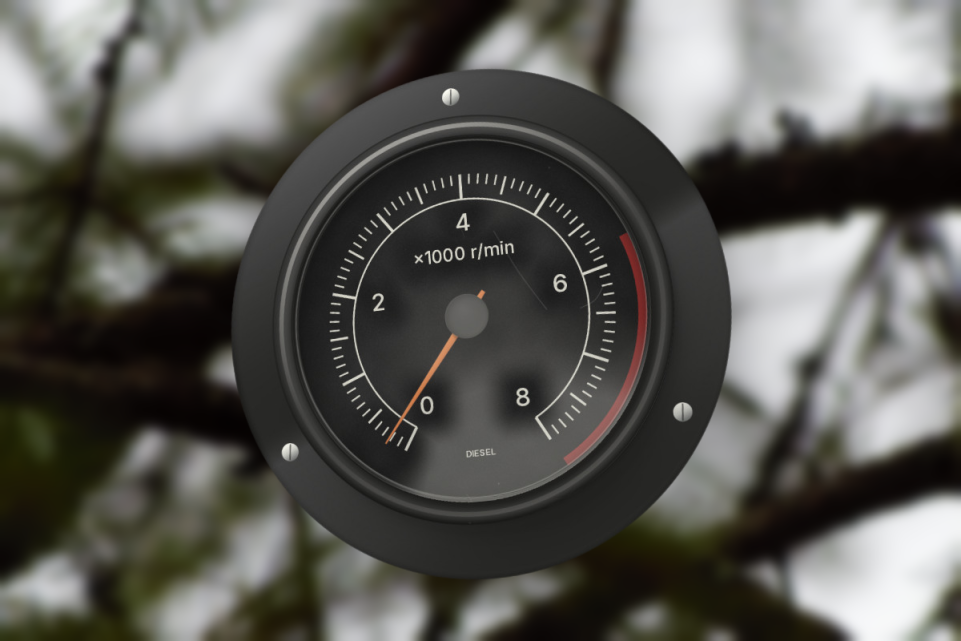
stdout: 200 rpm
